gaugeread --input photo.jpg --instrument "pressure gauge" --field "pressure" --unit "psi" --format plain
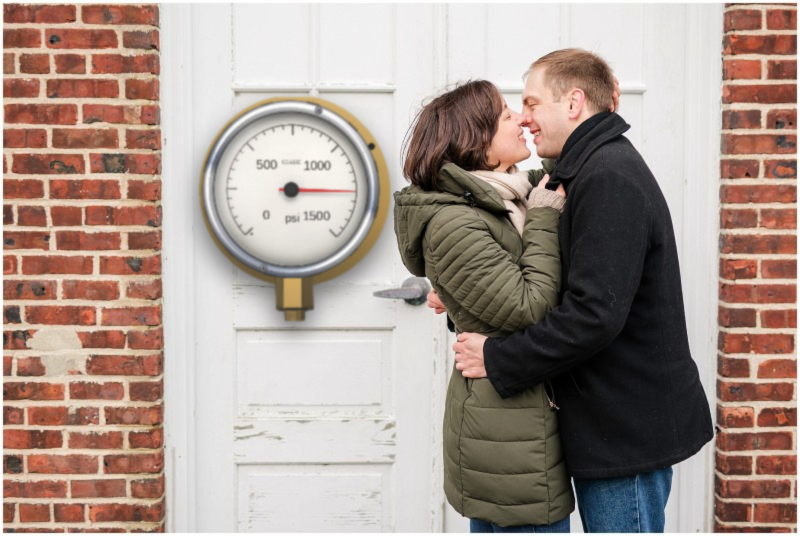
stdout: 1250 psi
